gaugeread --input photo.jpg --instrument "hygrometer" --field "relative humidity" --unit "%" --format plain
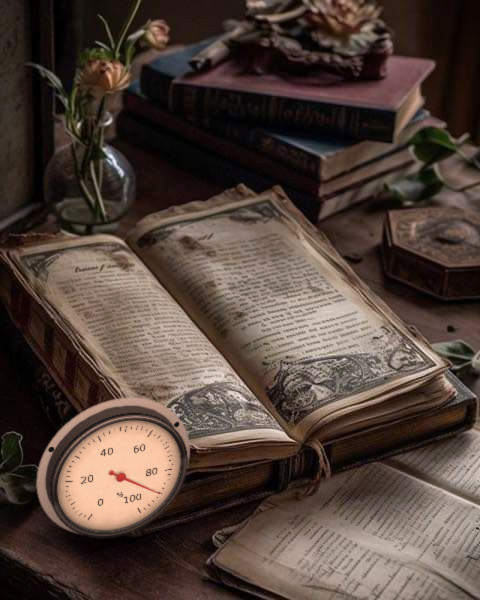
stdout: 90 %
